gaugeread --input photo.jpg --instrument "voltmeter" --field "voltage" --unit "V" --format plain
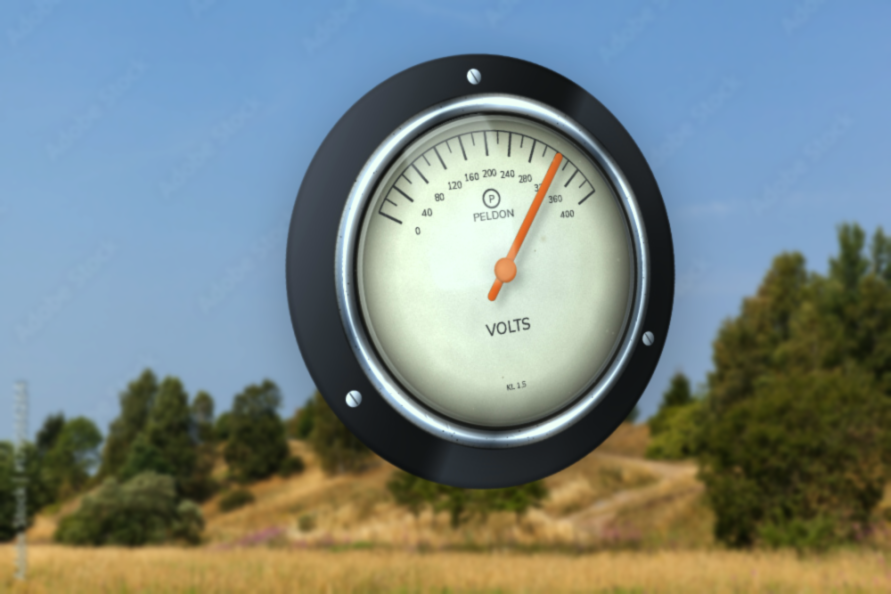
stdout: 320 V
